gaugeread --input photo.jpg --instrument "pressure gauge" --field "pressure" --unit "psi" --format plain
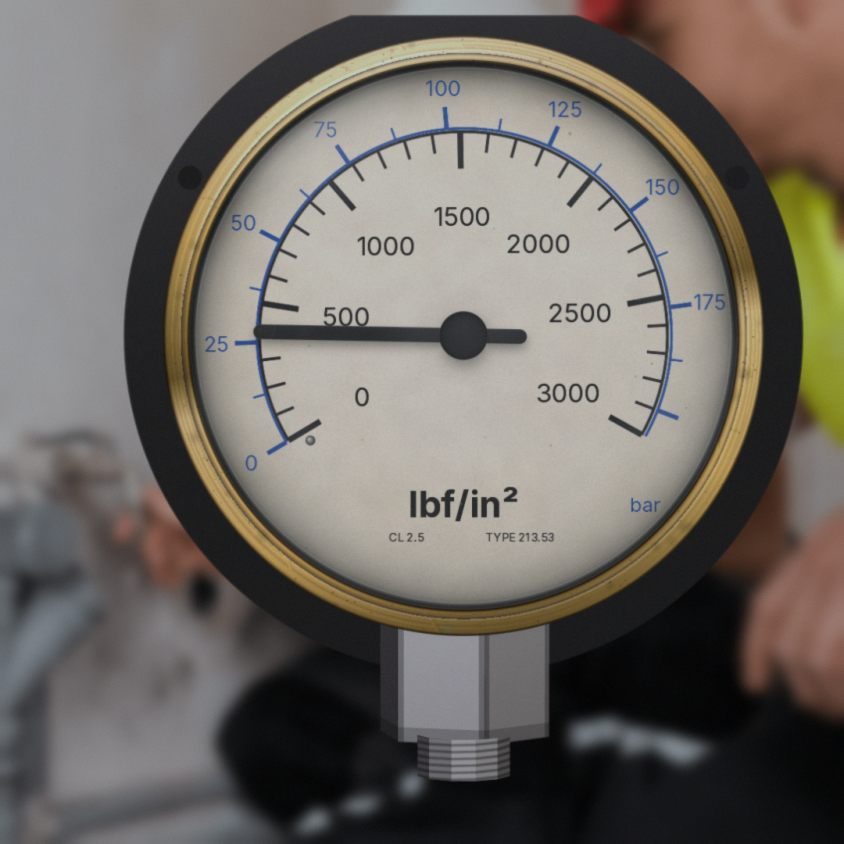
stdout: 400 psi
